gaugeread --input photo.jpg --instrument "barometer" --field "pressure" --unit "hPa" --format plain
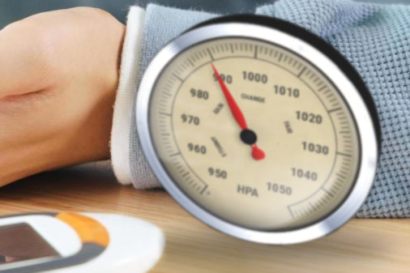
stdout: 990 hPa
